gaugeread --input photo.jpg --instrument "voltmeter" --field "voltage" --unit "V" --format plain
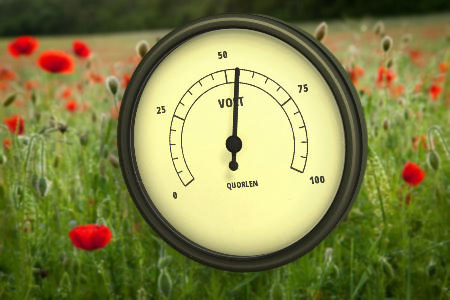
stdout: 55 V
